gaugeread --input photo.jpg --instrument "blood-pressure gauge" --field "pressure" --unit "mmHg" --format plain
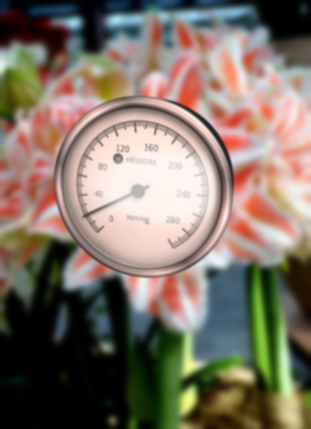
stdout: 20 mmHg
